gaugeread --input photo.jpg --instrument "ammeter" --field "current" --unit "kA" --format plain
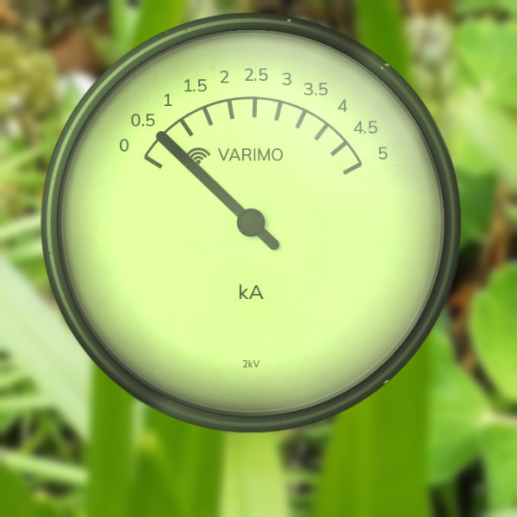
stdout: 0.5 kA
